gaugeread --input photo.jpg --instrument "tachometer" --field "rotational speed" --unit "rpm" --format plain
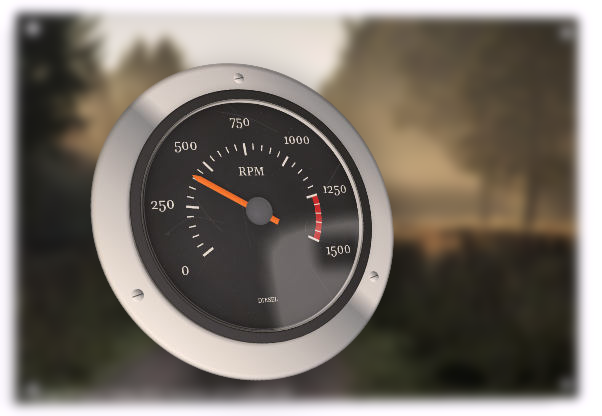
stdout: 400 rpm
